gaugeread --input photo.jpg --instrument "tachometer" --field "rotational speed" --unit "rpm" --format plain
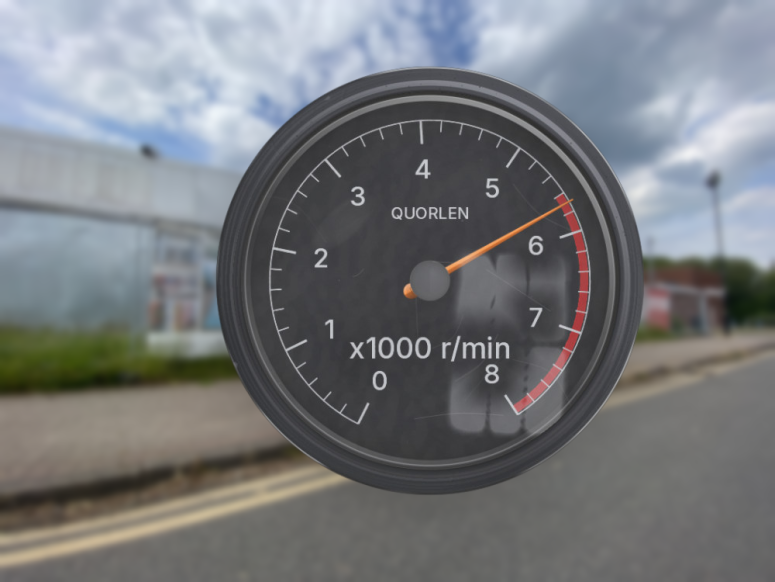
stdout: 5700 rpm
